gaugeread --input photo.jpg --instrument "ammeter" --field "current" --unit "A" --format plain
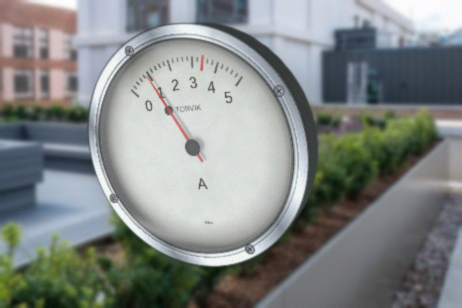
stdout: 1 A
